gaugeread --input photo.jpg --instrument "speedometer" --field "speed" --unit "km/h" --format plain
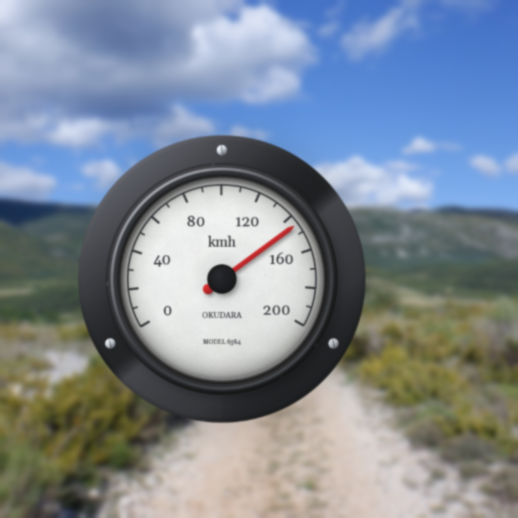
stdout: 145 km/h
